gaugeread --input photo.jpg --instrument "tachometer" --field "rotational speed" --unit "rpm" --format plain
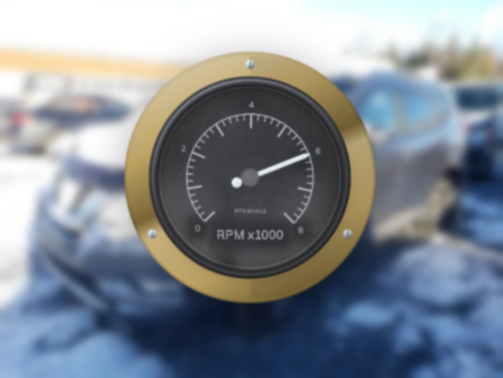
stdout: 6000 rpm
